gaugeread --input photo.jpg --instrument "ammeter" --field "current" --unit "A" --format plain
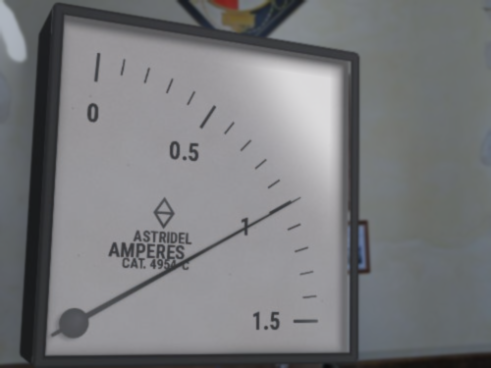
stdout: 1 A
